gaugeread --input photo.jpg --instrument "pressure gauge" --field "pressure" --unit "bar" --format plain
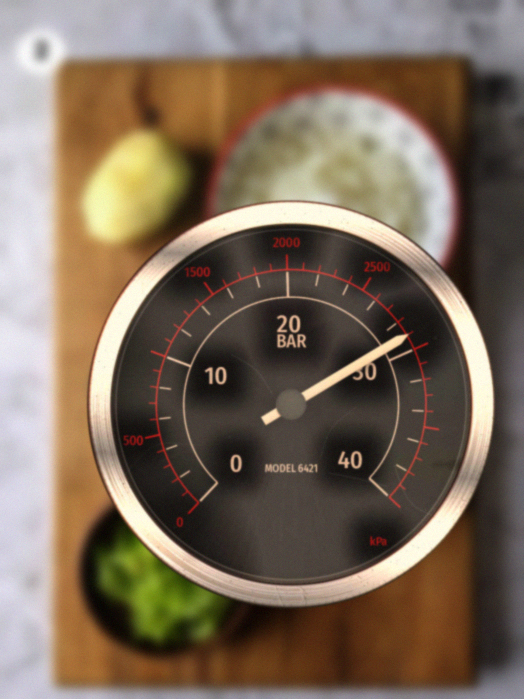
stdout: 29 bar
